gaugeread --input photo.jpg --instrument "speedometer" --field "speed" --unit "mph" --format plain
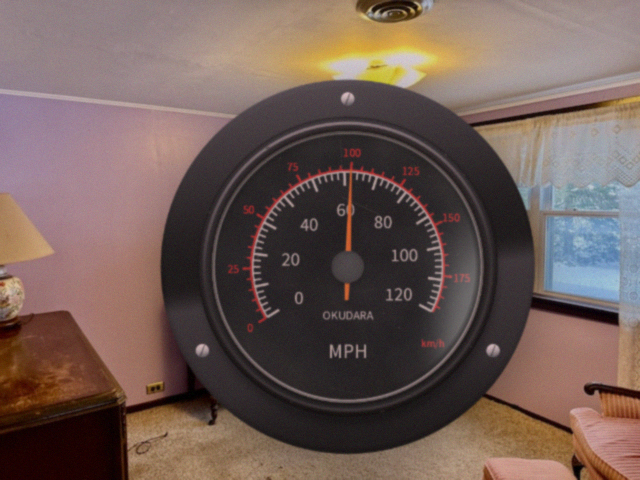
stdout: 62 mph
